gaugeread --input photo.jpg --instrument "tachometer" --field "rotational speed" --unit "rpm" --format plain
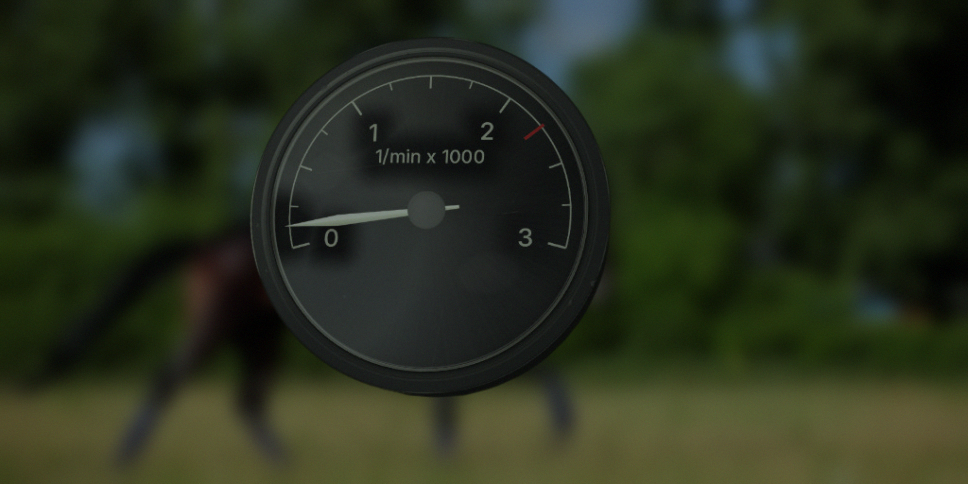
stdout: 125 rpm
